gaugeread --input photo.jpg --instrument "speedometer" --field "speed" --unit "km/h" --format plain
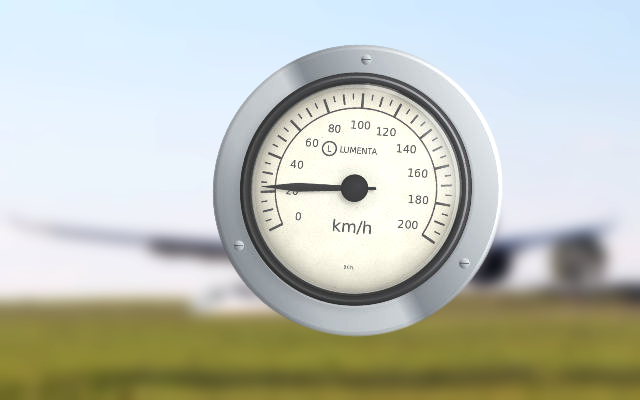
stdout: 22.5 km/h
